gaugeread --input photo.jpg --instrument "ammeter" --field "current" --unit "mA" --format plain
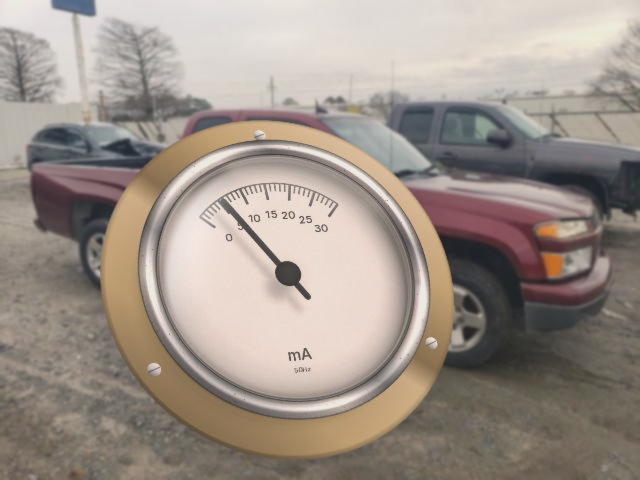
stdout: 5 mA
